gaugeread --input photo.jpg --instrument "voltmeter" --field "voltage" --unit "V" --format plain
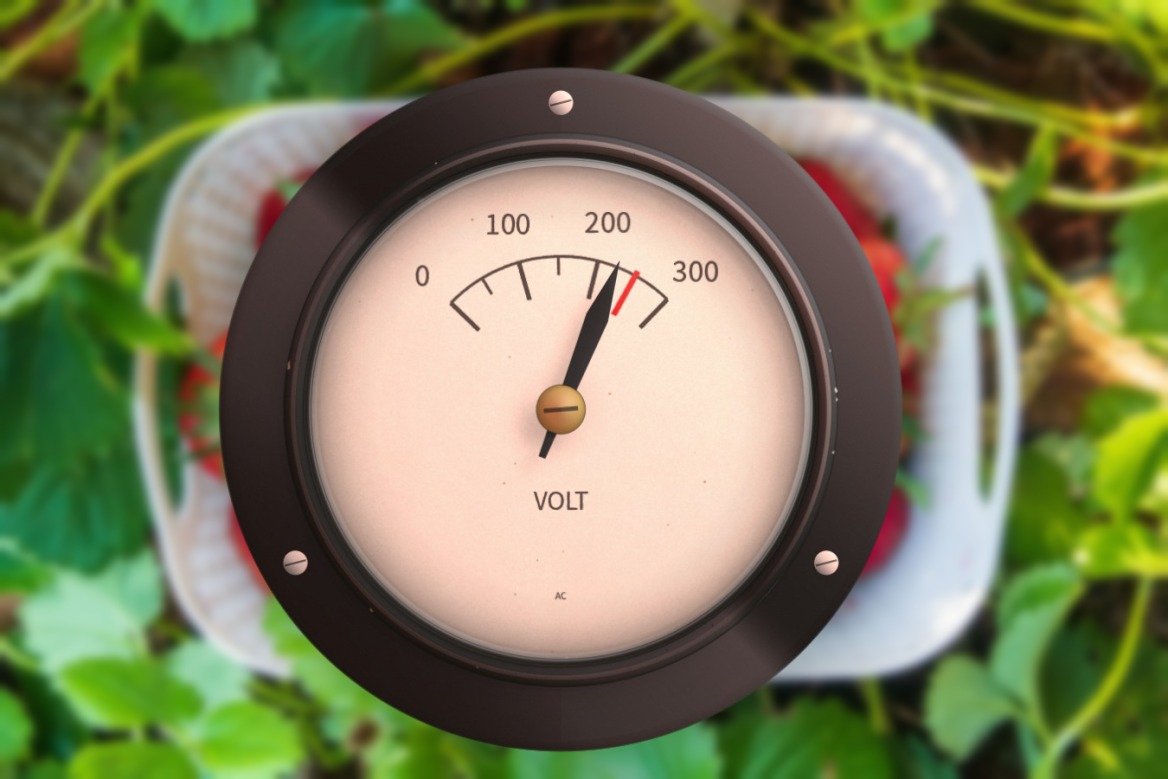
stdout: 225 V
